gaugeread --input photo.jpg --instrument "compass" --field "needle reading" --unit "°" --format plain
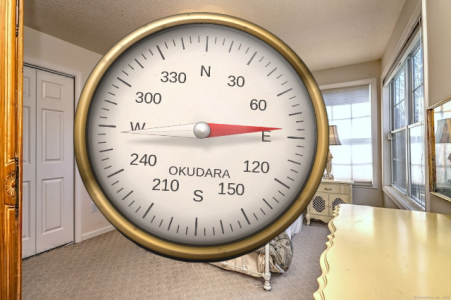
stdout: 85 °
